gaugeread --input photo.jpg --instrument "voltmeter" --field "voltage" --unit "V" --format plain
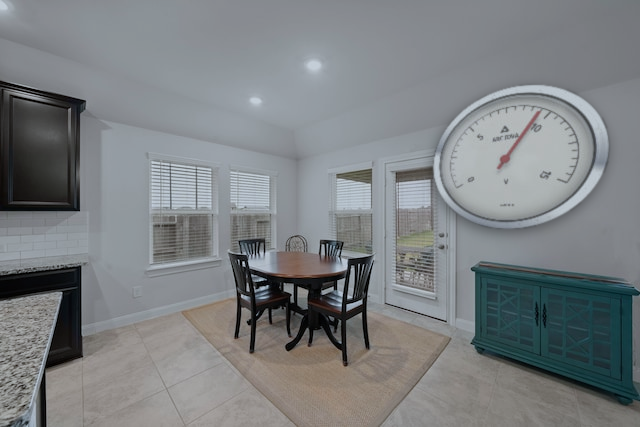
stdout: 9.5 V
